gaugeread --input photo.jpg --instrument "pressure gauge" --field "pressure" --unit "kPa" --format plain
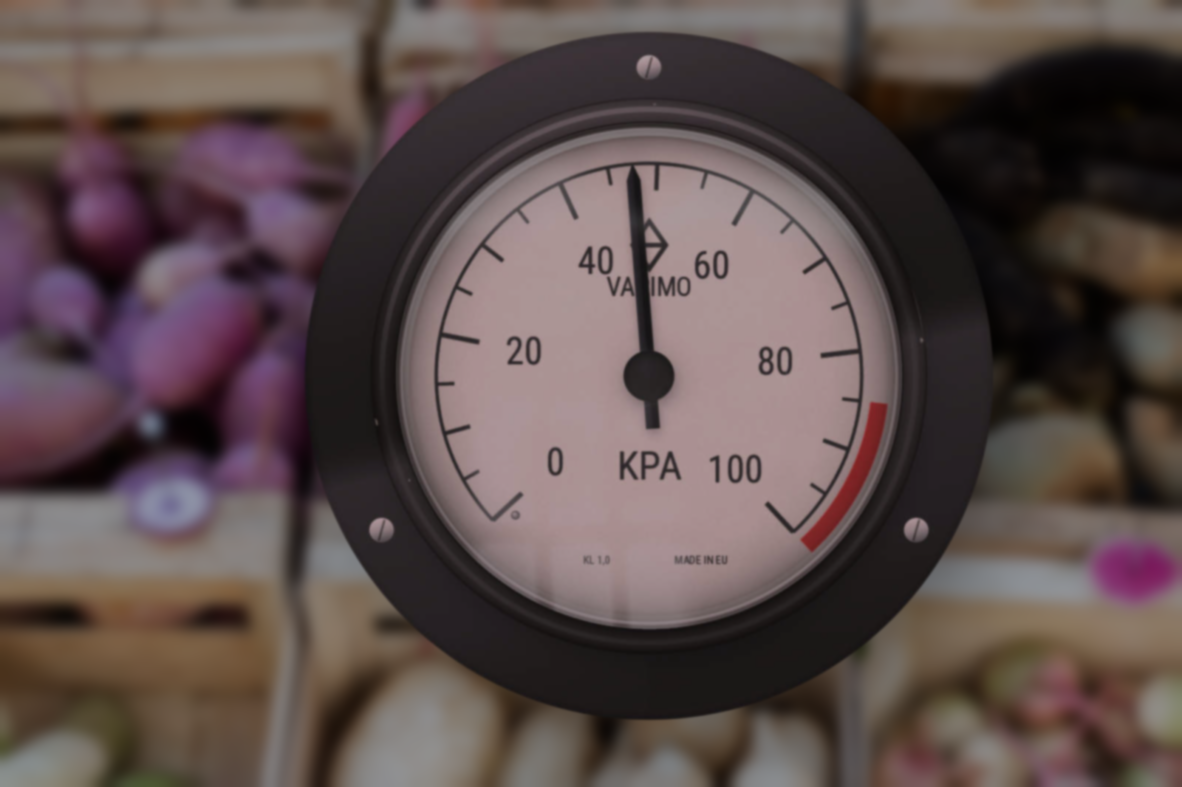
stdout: 47.5 kPa
